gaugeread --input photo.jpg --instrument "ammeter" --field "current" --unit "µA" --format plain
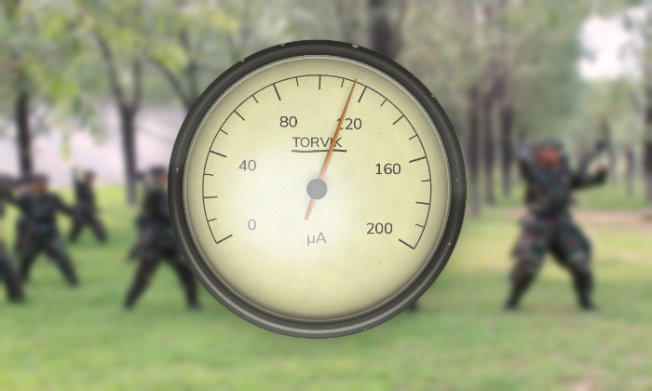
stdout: 115 µA
